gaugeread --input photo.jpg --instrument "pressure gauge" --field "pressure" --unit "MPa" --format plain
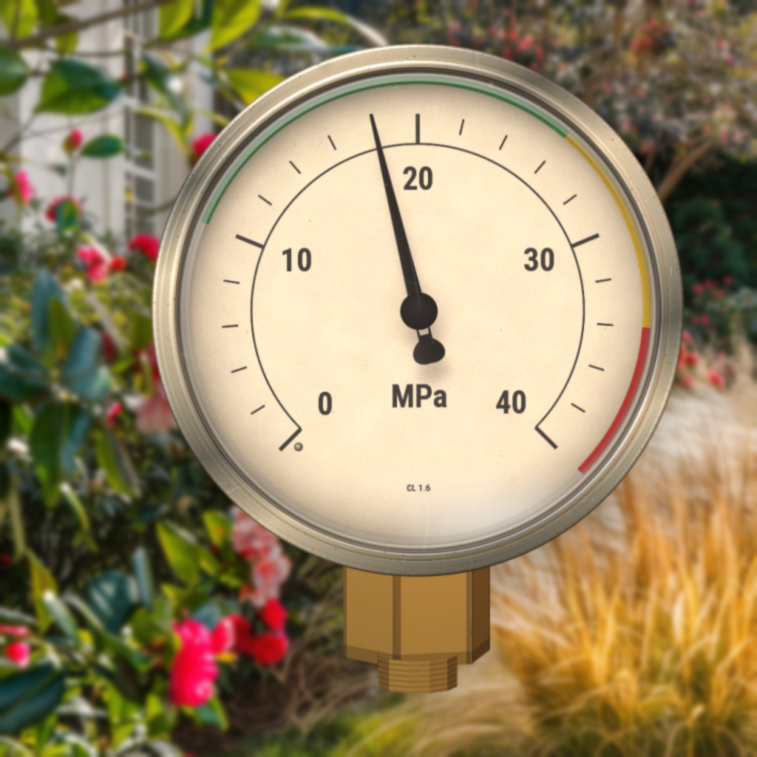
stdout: 18 MPa
